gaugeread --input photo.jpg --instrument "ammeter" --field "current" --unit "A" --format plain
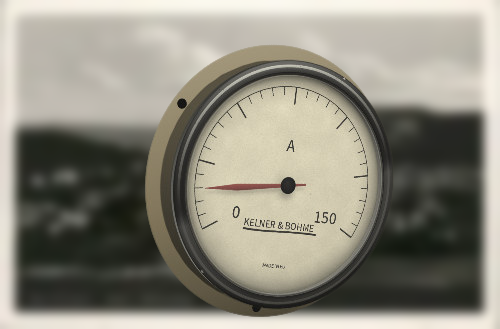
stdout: 15 A
